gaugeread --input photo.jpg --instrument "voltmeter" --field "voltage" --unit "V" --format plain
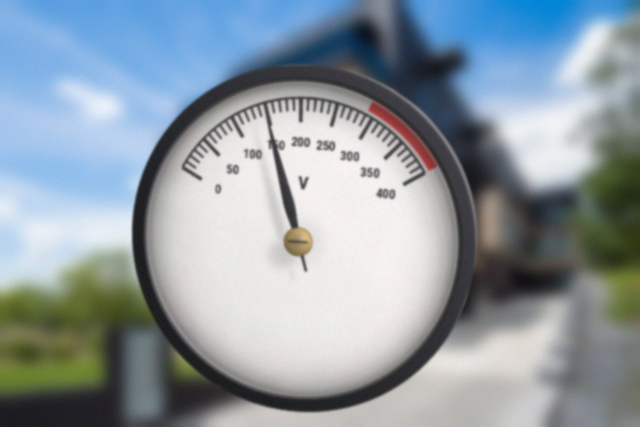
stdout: 150 V
